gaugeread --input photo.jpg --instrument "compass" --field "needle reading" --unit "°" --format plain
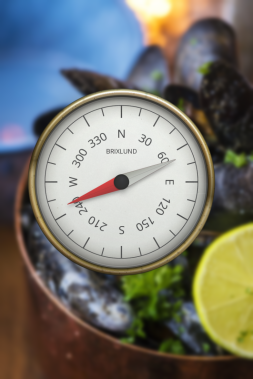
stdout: 247.5 °
